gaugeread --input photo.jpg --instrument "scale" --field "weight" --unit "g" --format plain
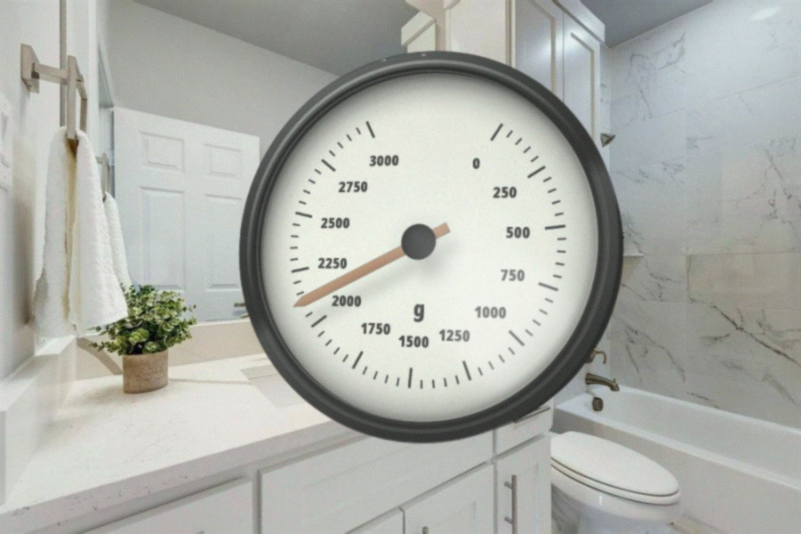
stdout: 2100 g
